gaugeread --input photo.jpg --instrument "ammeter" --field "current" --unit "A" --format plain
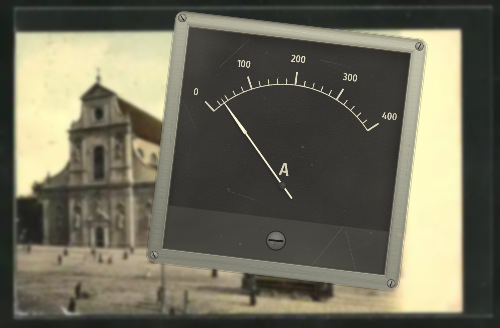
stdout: 30 A
